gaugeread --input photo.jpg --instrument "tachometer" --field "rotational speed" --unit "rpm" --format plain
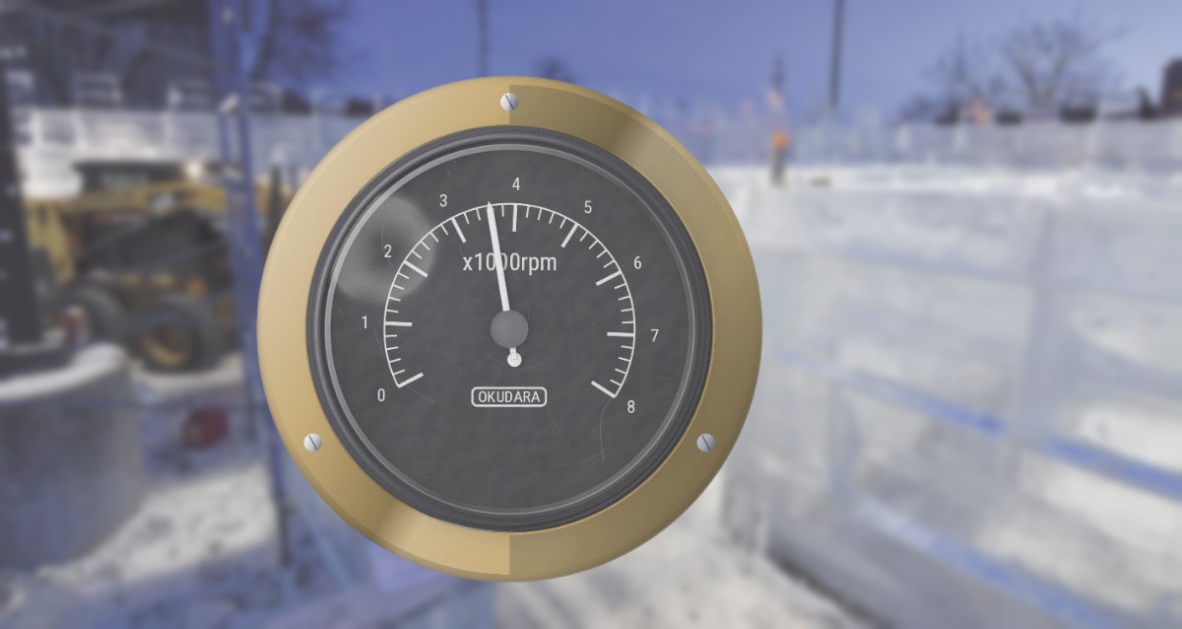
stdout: 3600 rpm
